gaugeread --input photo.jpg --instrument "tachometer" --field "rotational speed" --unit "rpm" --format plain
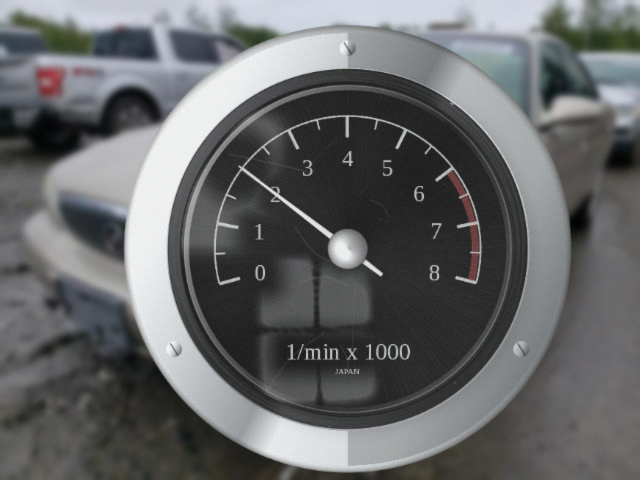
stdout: 2000 rpm
